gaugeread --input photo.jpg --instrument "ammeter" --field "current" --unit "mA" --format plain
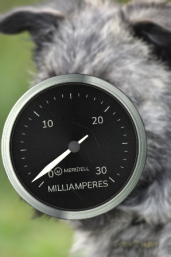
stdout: 1 mA
